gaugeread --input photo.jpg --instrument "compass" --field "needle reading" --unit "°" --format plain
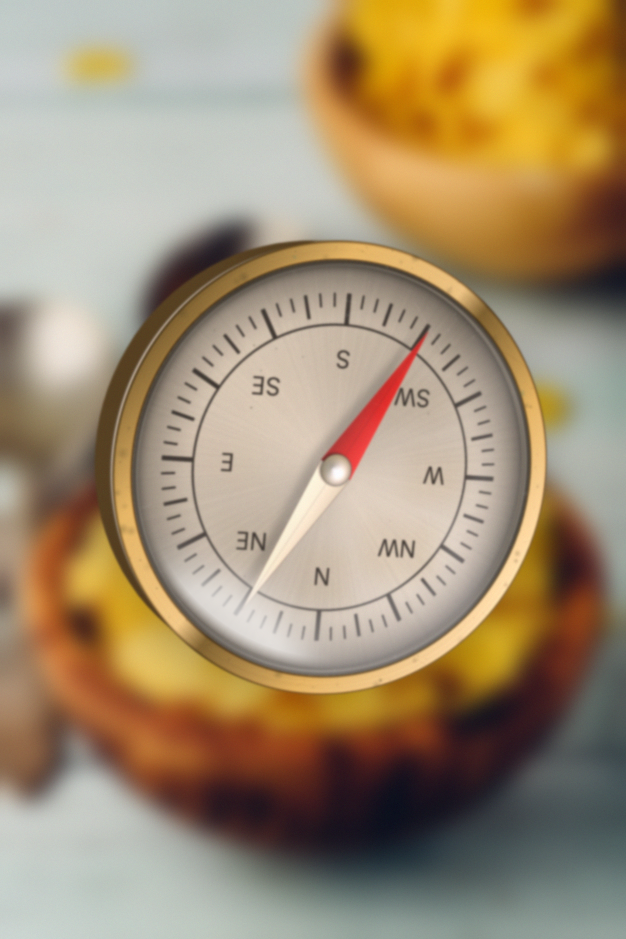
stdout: 210 °
